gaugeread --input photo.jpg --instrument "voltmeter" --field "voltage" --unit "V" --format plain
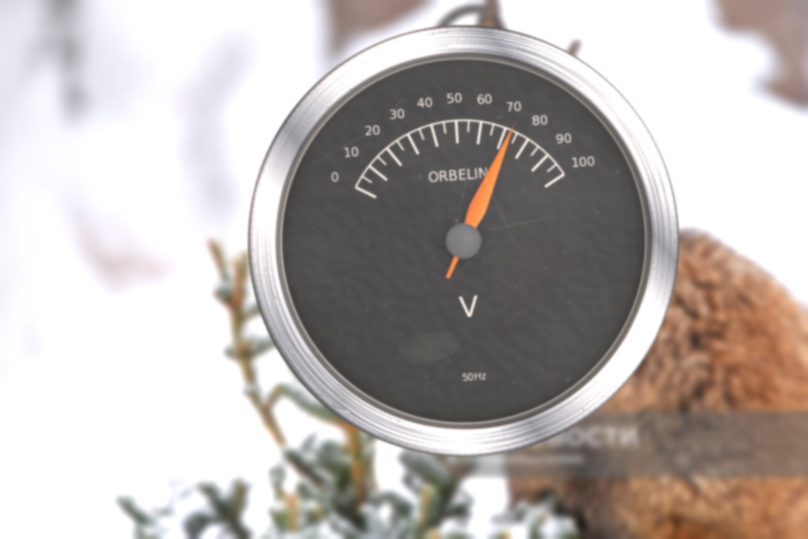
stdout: 72.5 V
